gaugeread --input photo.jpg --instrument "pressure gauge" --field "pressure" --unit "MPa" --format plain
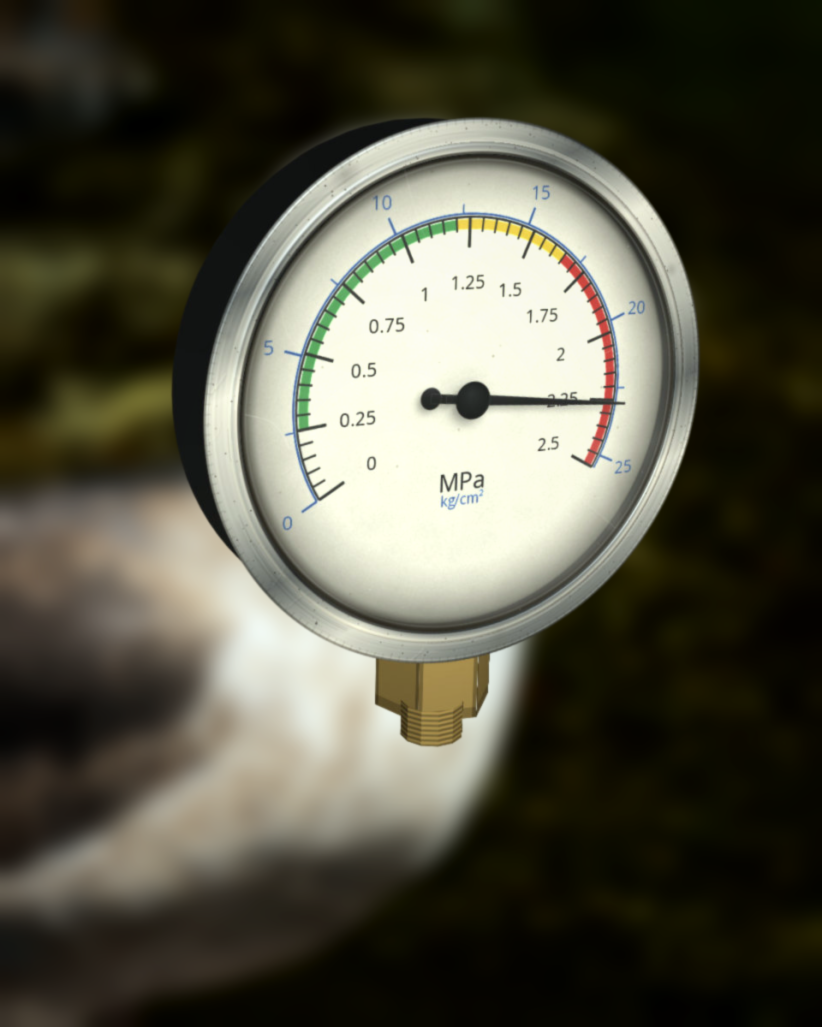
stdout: 2.25 MPa
